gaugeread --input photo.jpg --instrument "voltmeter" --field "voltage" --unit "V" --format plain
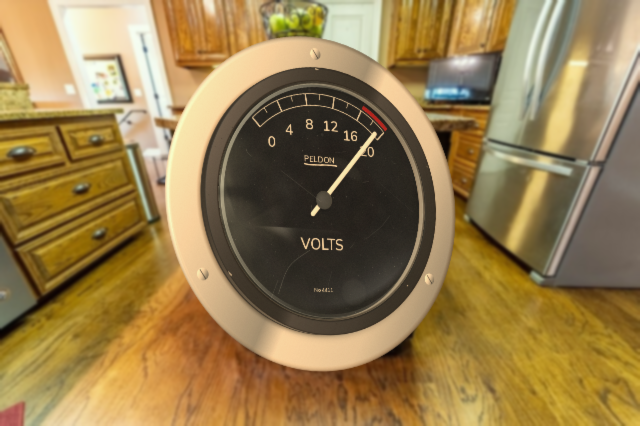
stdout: 19 V
